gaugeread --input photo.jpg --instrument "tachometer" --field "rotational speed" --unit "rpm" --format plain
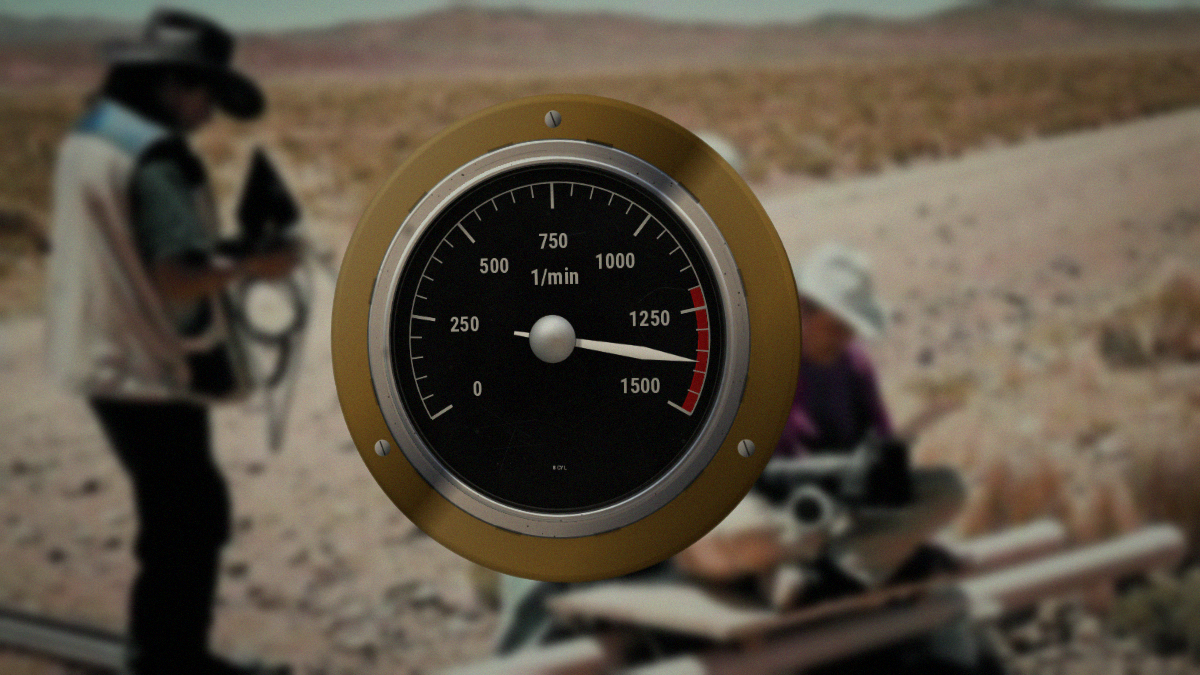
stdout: 1375 rpm
